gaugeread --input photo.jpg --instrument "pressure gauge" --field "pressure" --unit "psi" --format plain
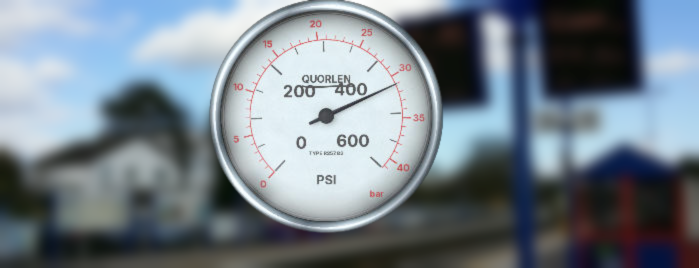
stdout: 450 psi
